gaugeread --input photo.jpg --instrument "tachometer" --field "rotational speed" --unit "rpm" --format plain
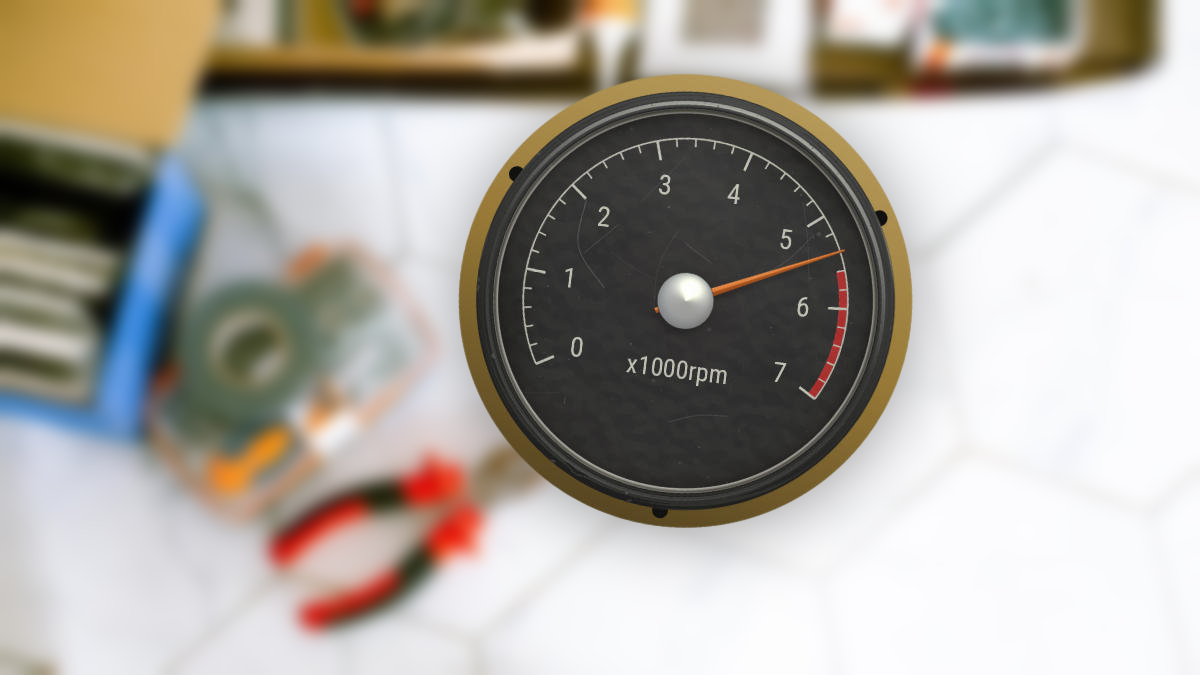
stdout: 5400 rpm
